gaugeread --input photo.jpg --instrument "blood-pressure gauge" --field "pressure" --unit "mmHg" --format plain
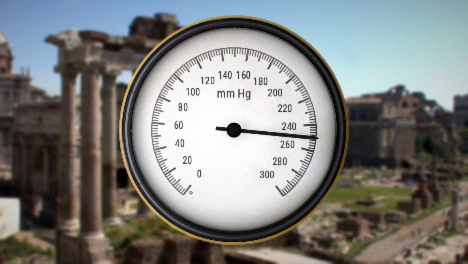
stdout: 250 mmHg
